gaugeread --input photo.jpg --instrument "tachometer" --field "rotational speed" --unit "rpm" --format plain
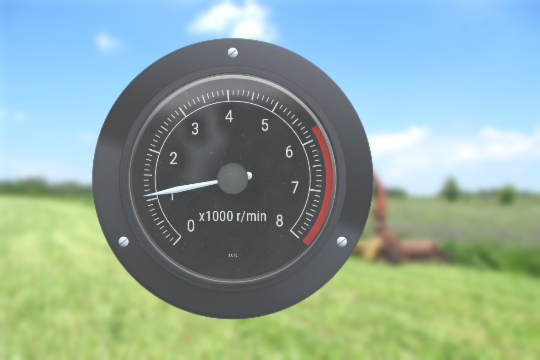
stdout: 1100 rpm
